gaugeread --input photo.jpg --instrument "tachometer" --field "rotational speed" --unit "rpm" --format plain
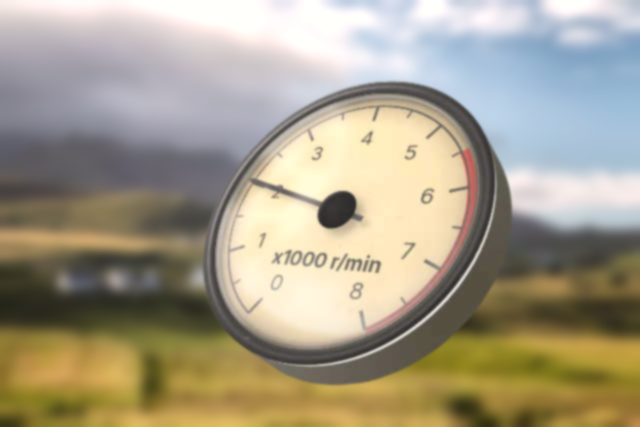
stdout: 2000 rpm
